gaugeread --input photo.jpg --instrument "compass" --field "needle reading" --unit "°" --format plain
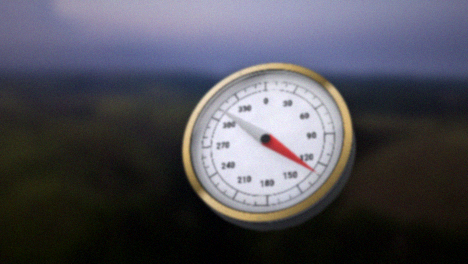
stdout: 130 °
